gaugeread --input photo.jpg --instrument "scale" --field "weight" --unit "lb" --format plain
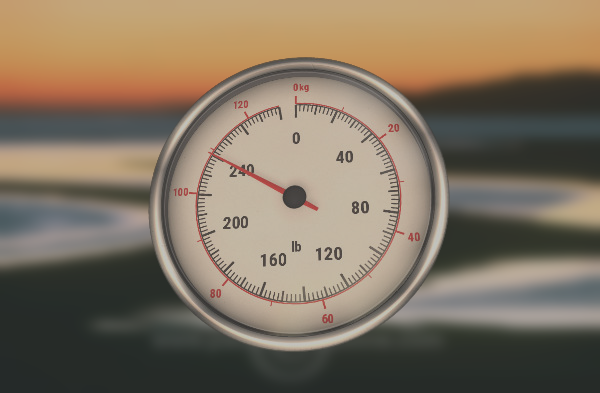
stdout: 240 lb
